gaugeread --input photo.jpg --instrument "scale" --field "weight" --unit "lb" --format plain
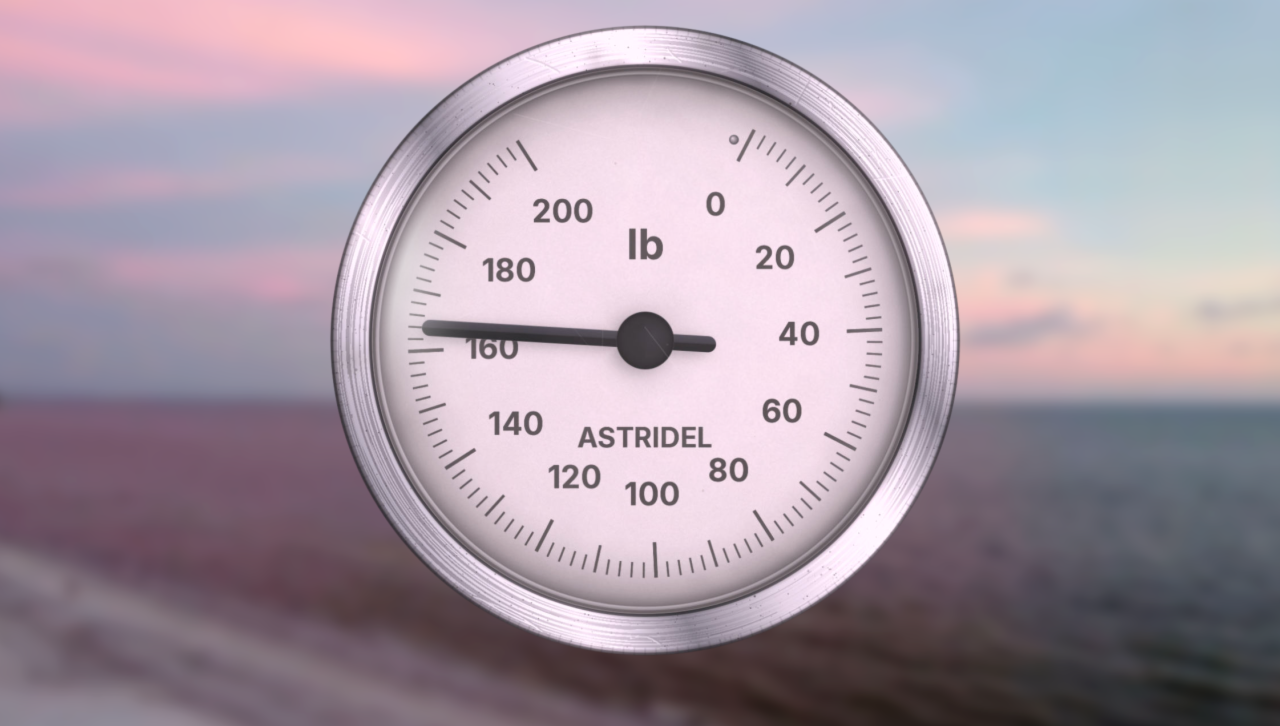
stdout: 164 lb
